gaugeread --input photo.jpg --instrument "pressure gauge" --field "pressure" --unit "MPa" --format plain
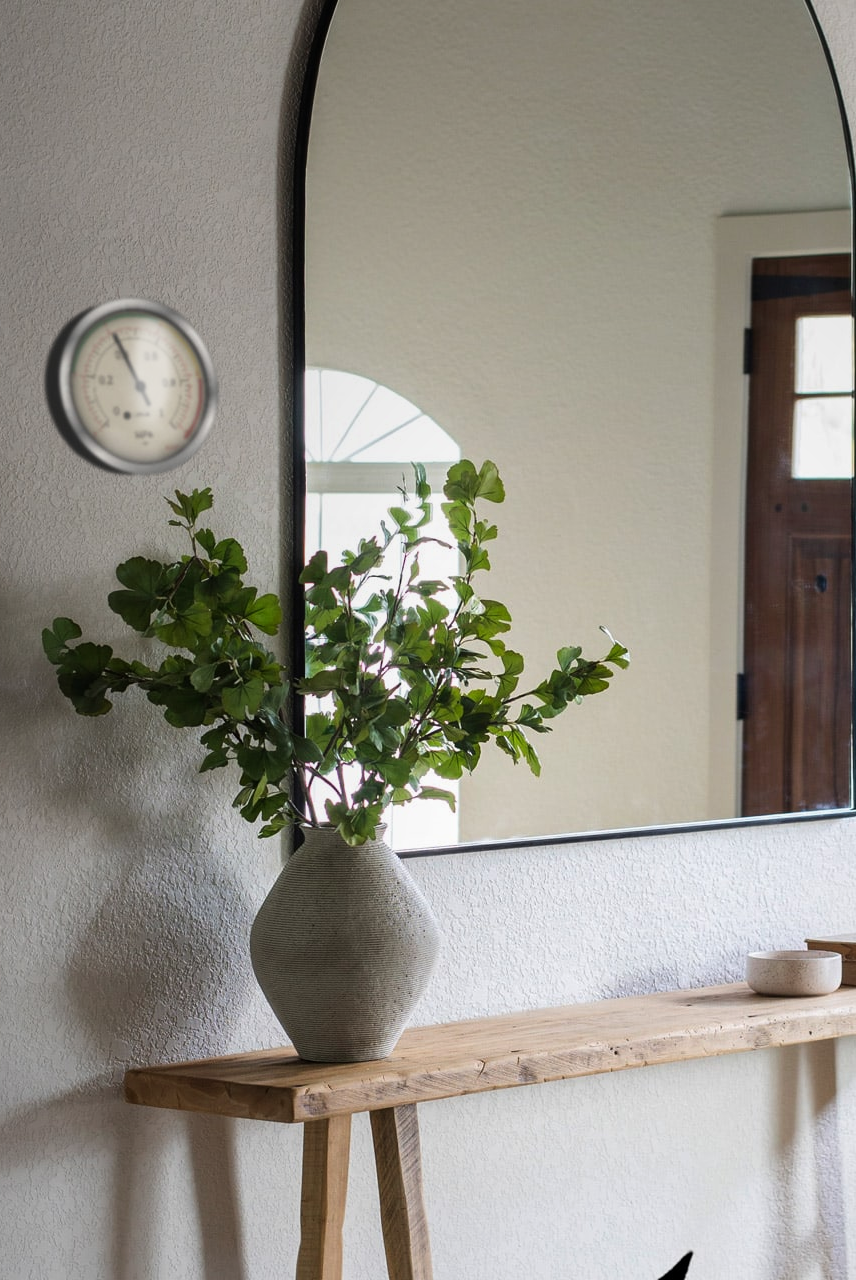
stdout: 0.4 MPa
